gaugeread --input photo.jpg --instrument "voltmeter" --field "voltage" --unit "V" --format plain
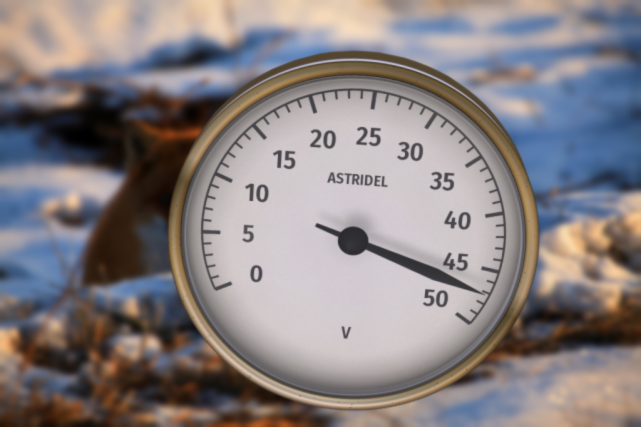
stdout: 47 V
